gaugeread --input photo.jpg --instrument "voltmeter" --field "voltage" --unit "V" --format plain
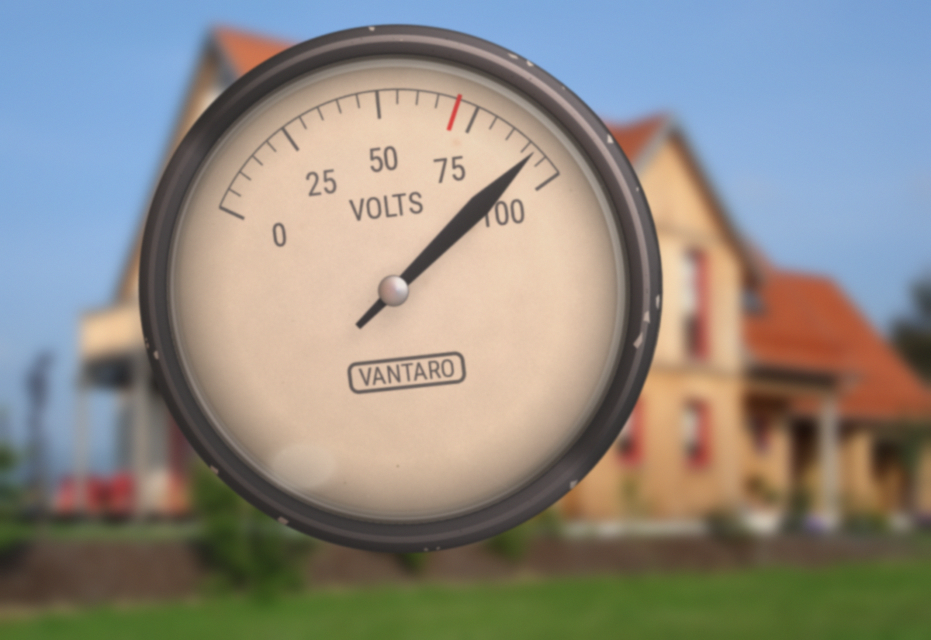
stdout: 92.5 V
